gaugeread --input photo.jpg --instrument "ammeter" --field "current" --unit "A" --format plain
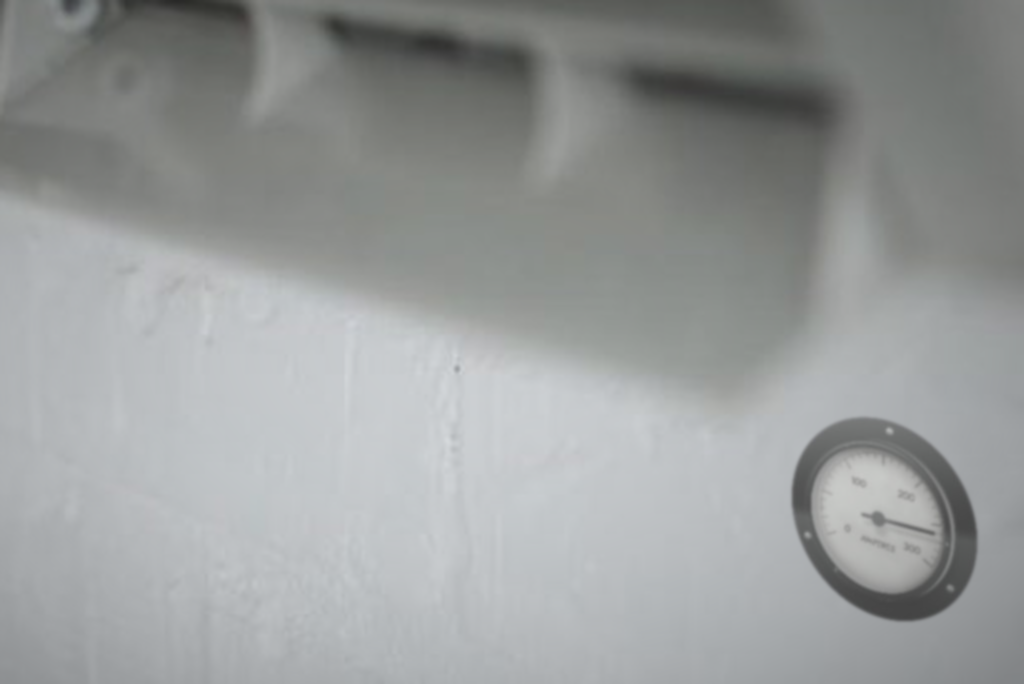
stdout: 260 A
